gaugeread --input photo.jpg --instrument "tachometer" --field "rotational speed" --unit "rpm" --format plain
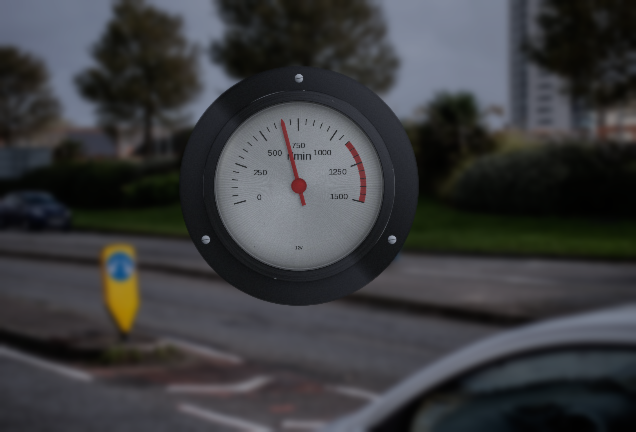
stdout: 650 rpm
